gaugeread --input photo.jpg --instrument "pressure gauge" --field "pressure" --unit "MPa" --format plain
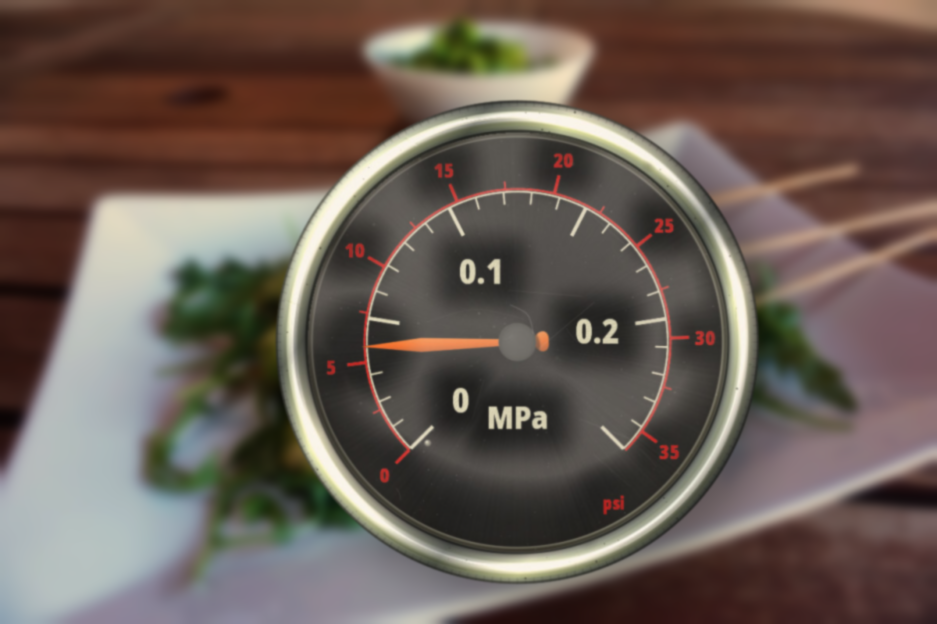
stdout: 0.04 MPa
